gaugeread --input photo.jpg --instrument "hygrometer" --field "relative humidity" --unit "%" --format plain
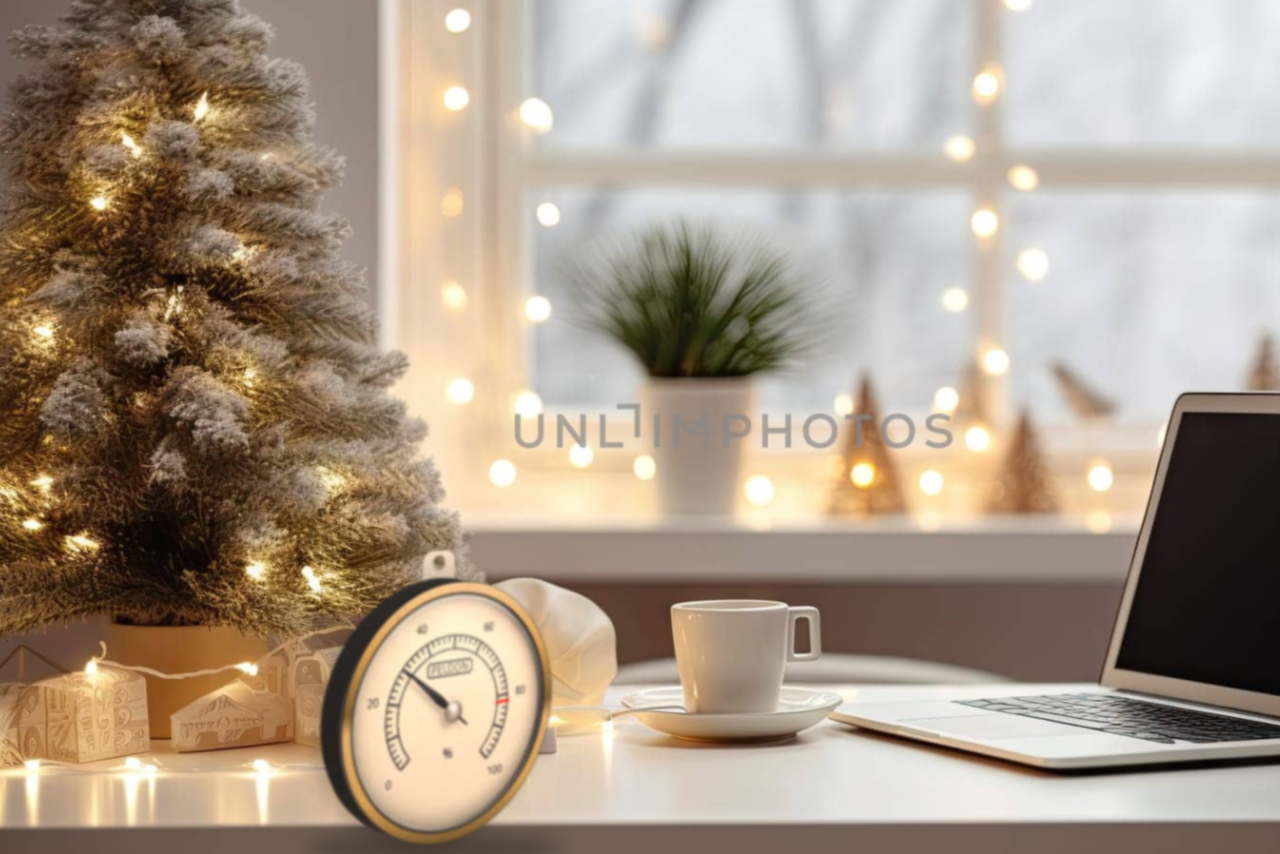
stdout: 30 %
